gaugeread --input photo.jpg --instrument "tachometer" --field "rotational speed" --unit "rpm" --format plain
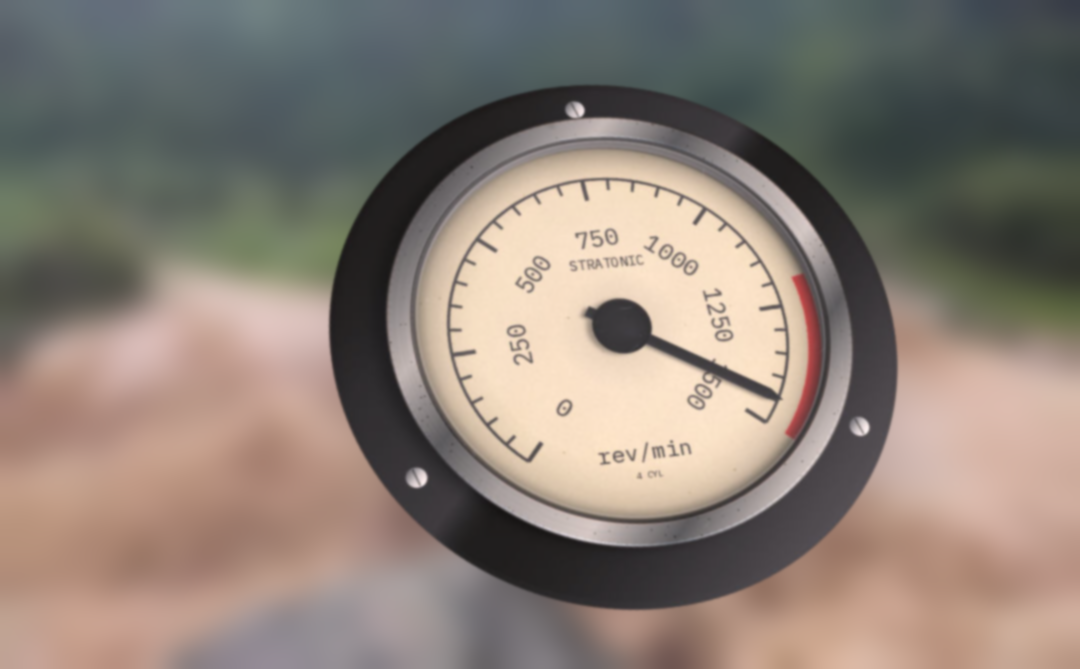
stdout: 1450 rpm
